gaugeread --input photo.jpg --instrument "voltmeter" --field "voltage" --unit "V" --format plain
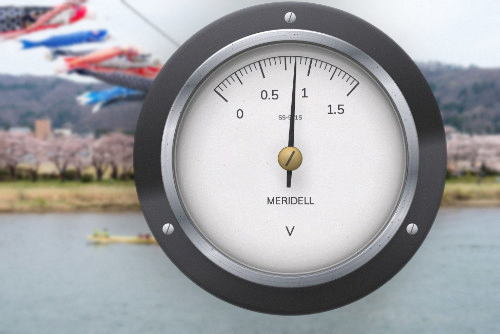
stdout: 0.85 V
